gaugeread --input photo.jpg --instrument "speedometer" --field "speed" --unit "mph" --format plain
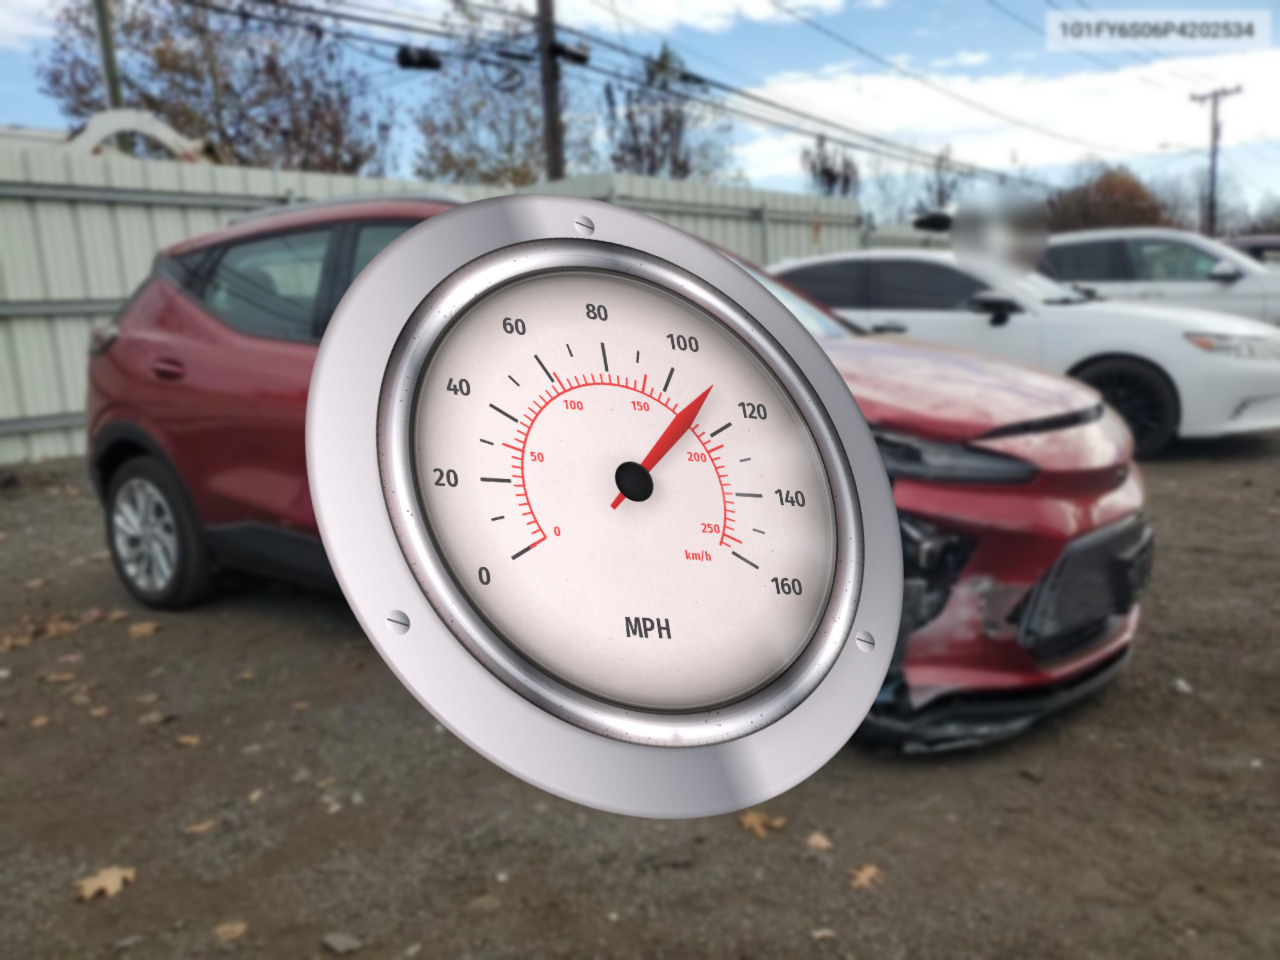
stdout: 110 mph
